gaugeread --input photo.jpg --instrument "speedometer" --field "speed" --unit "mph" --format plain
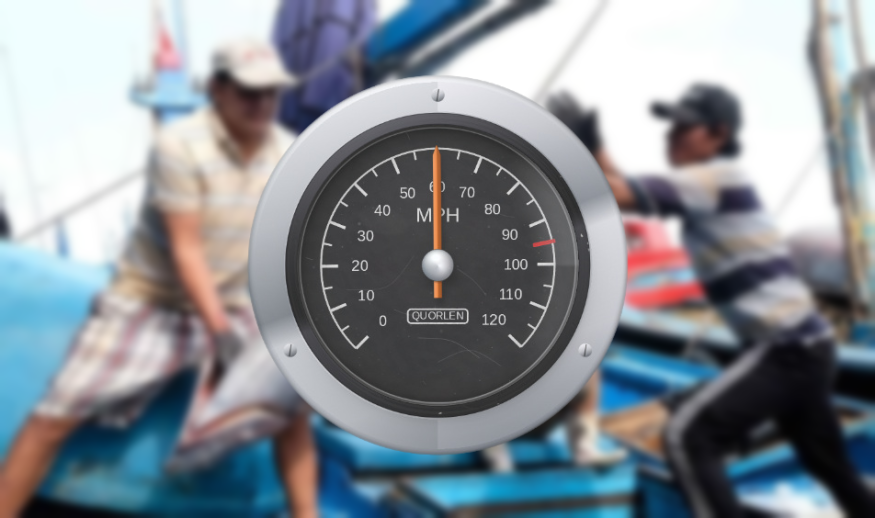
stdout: 60 mph
